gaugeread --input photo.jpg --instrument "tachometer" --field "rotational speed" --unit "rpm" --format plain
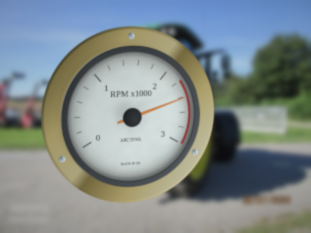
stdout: 2400 rpm
